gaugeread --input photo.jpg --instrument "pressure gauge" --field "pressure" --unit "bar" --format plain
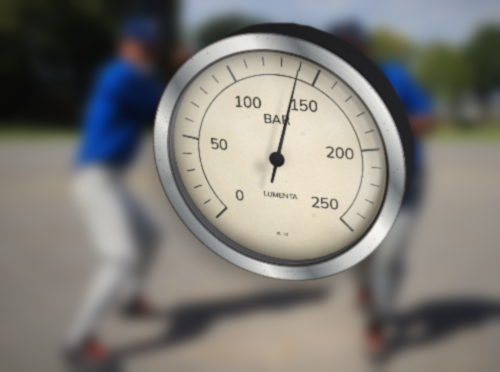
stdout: 140 bar
